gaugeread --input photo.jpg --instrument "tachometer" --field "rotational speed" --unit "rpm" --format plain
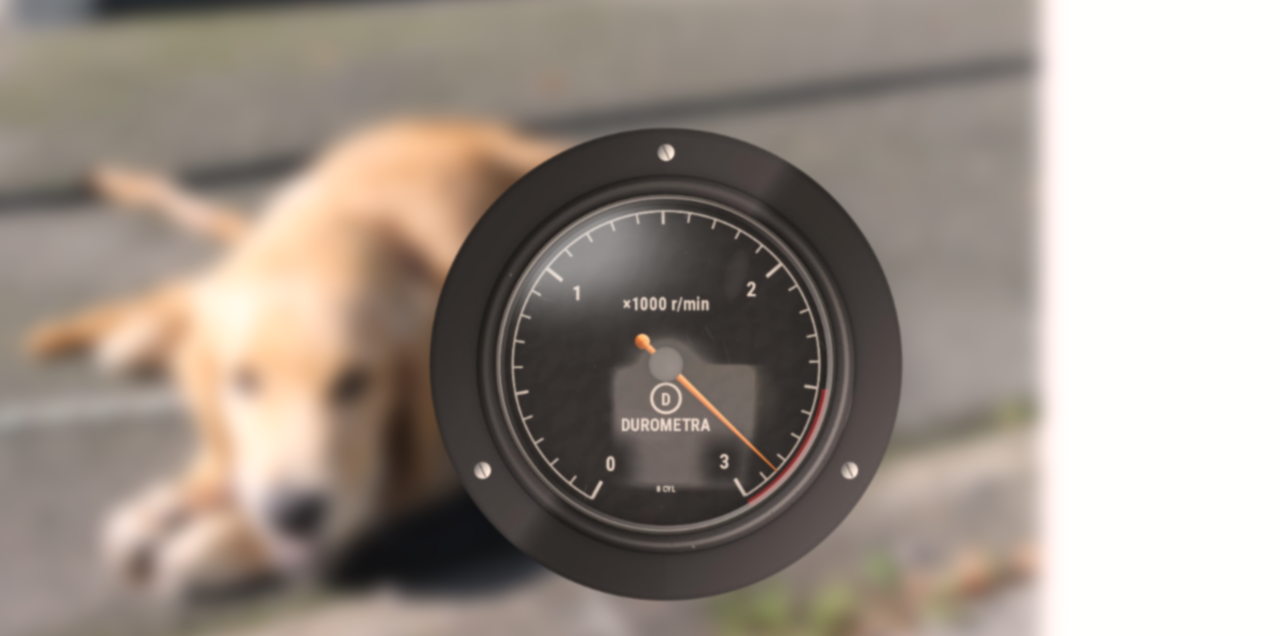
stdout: 2850 rpm
